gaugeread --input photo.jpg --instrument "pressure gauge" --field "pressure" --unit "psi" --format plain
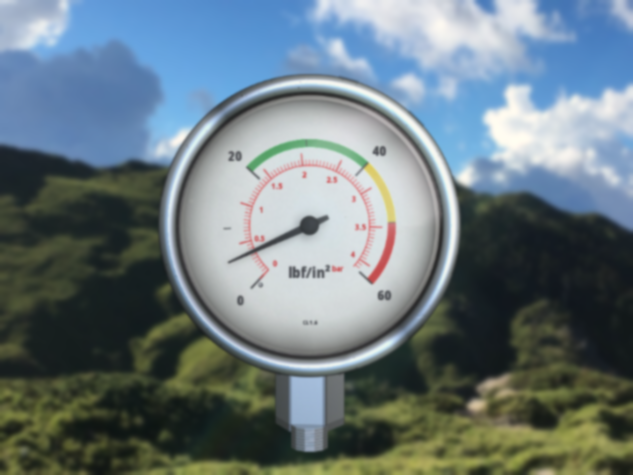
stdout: 5 psi
